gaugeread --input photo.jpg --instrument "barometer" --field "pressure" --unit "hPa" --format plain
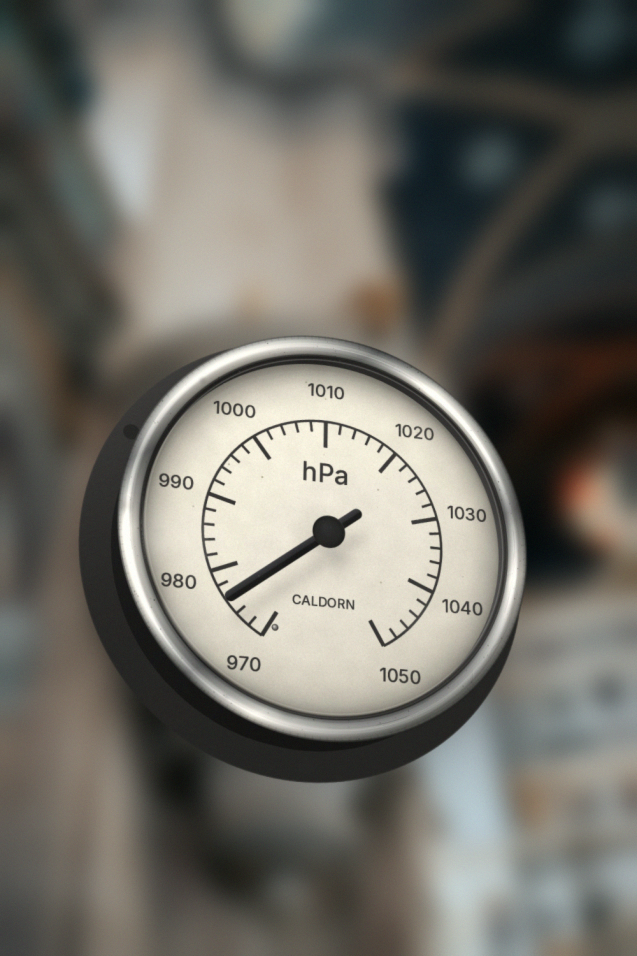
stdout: 976 hPa
